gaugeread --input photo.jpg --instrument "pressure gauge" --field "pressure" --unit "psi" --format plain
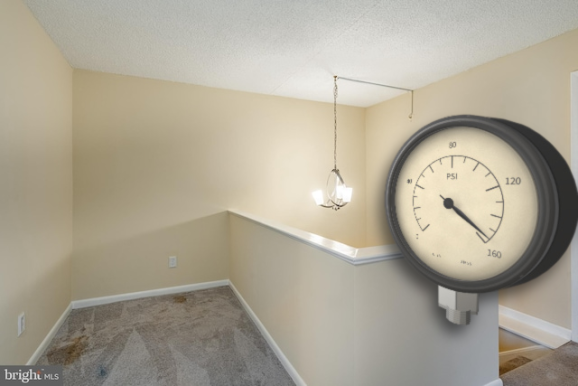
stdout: 155 psi
